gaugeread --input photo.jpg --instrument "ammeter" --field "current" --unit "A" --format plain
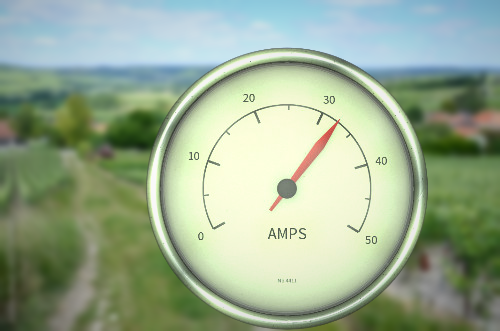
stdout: 32.5 A
